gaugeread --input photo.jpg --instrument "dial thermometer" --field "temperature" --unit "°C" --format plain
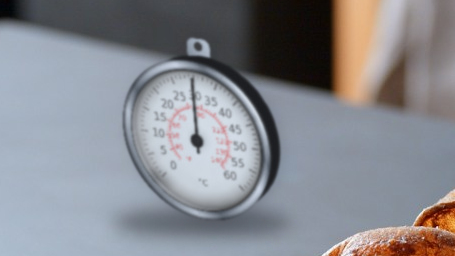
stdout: 30 °C
